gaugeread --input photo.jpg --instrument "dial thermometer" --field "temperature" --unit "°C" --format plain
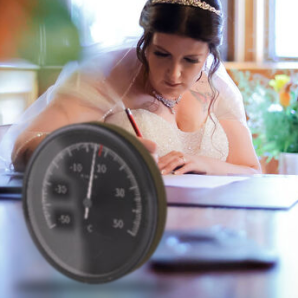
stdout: 5 °C
